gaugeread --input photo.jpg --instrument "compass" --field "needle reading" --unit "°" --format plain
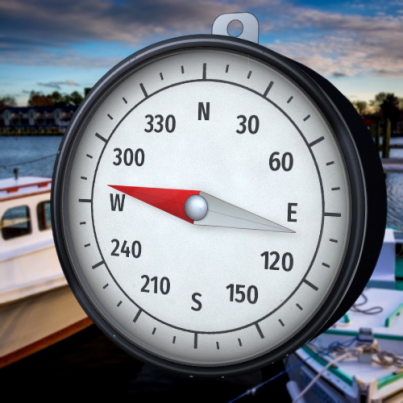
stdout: 280 °
